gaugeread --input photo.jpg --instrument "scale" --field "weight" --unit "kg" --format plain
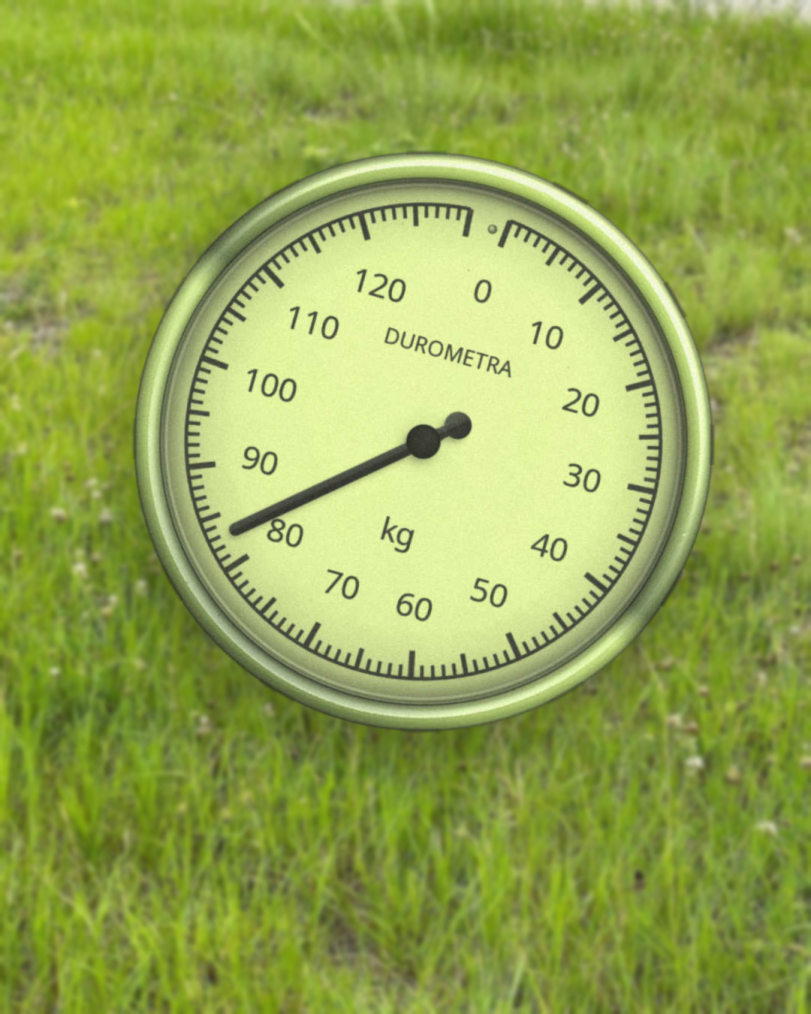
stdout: 83 kg
